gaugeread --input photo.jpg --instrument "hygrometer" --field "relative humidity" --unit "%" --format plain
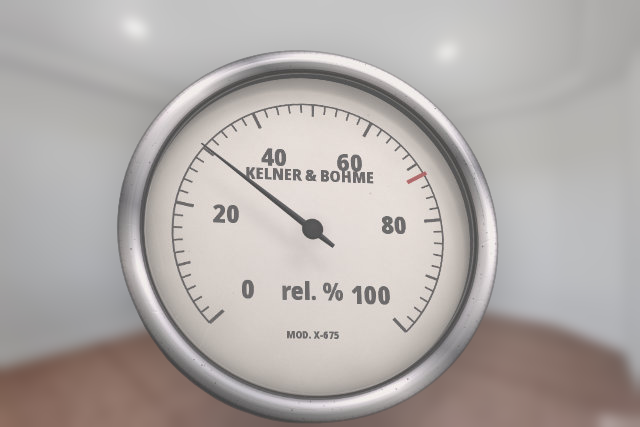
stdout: 30 %
